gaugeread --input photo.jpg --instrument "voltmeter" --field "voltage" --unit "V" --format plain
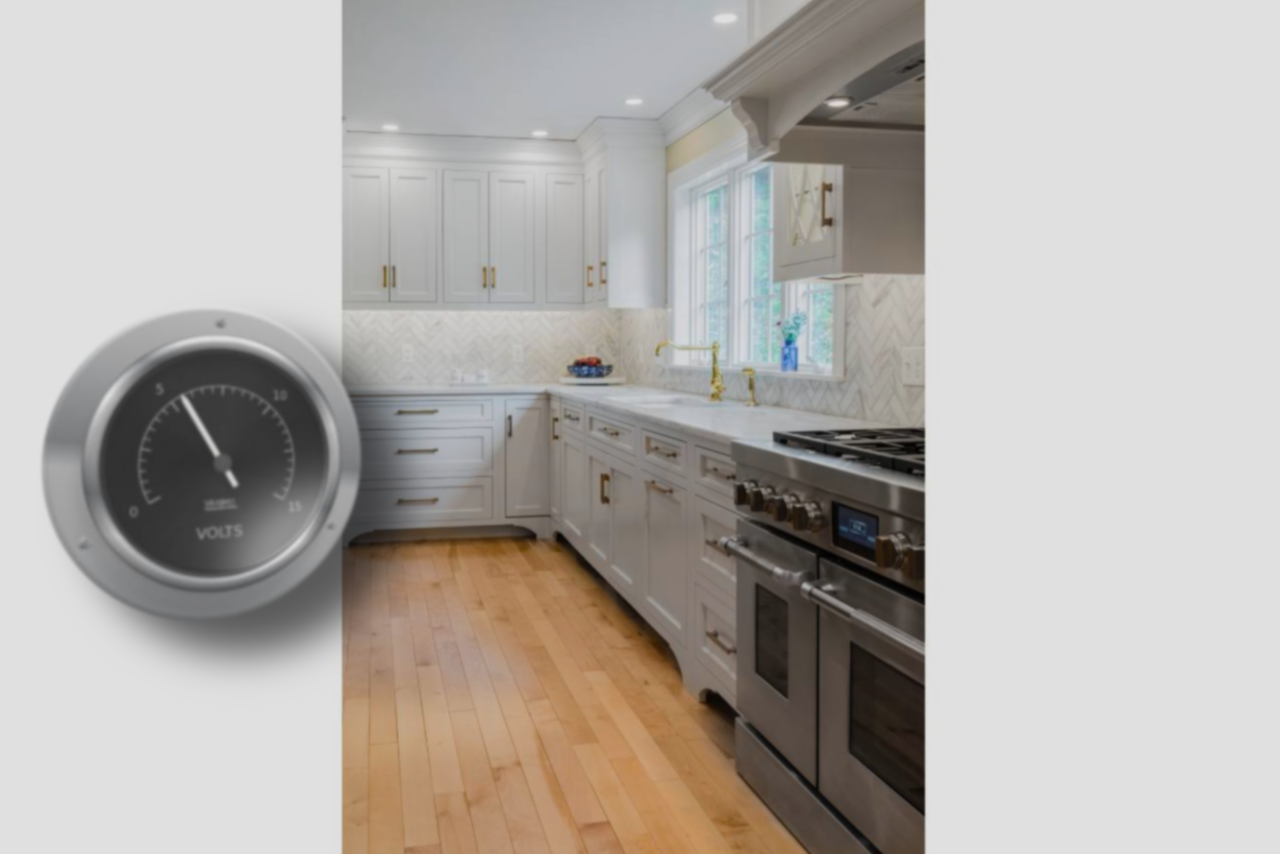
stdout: 5.5 V
